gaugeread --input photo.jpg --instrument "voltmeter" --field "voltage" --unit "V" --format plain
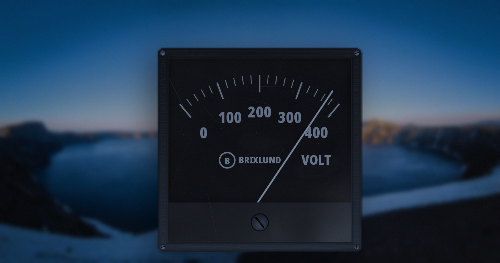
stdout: 370 V
